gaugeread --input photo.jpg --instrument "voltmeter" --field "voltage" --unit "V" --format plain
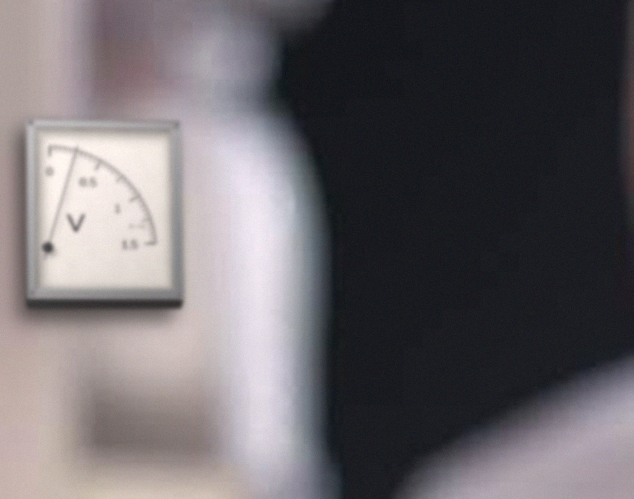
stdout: 0.25 V
